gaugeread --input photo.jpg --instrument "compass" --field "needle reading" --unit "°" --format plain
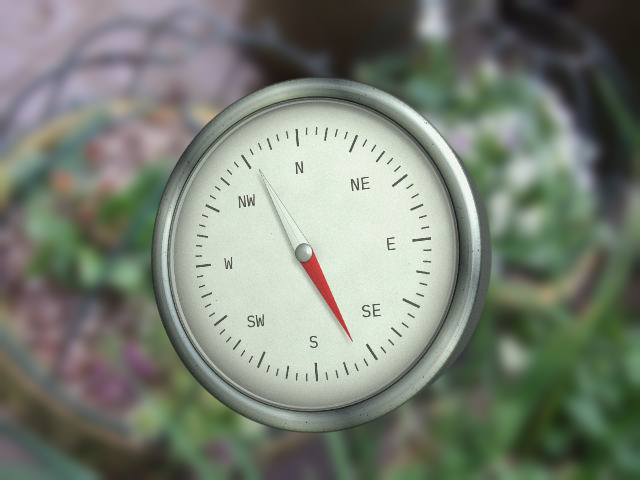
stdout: 155 °
